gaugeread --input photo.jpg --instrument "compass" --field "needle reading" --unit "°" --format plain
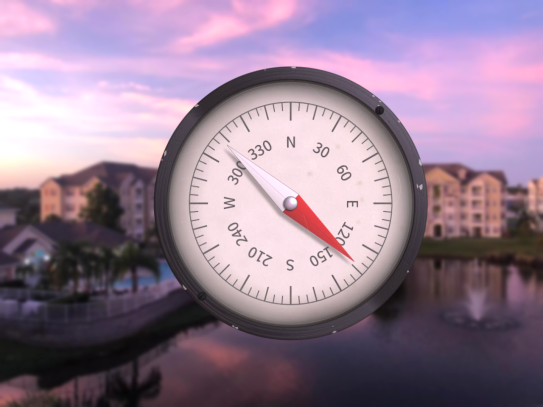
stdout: 132.5 °
